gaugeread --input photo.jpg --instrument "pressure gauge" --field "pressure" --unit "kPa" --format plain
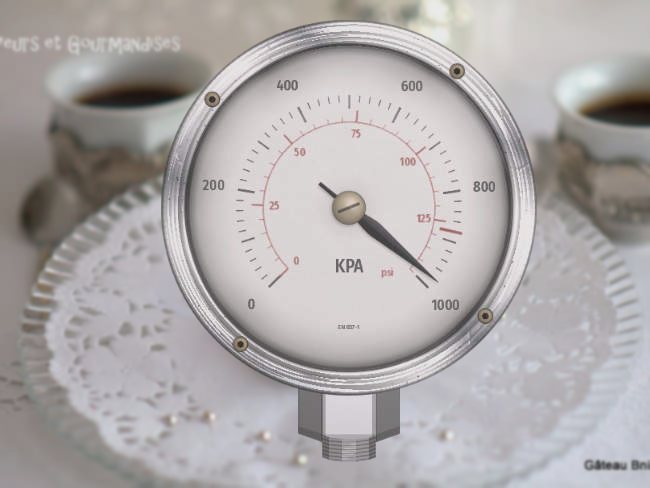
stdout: 980 kPa
